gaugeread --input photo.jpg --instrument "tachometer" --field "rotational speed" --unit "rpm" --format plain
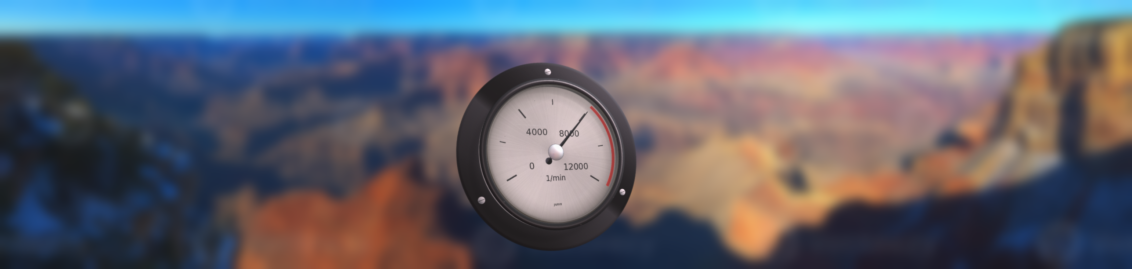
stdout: 8000 rpm
